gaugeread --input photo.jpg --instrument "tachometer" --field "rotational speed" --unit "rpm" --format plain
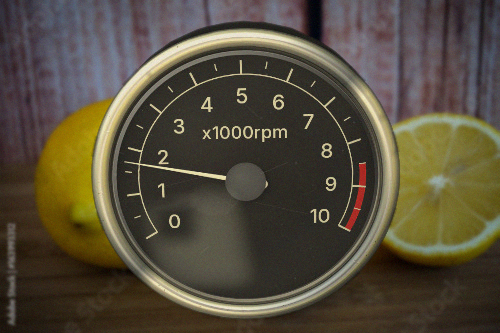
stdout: 1750 rpm
